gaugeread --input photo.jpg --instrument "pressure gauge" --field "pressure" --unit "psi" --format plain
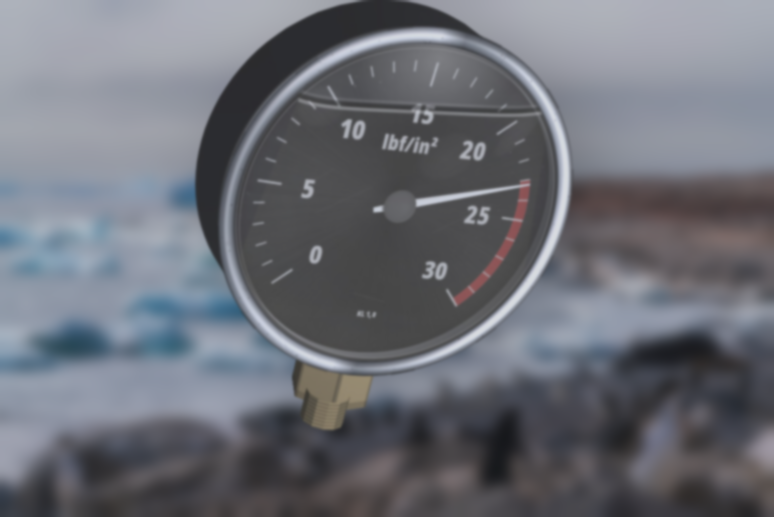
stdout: 23 psi
